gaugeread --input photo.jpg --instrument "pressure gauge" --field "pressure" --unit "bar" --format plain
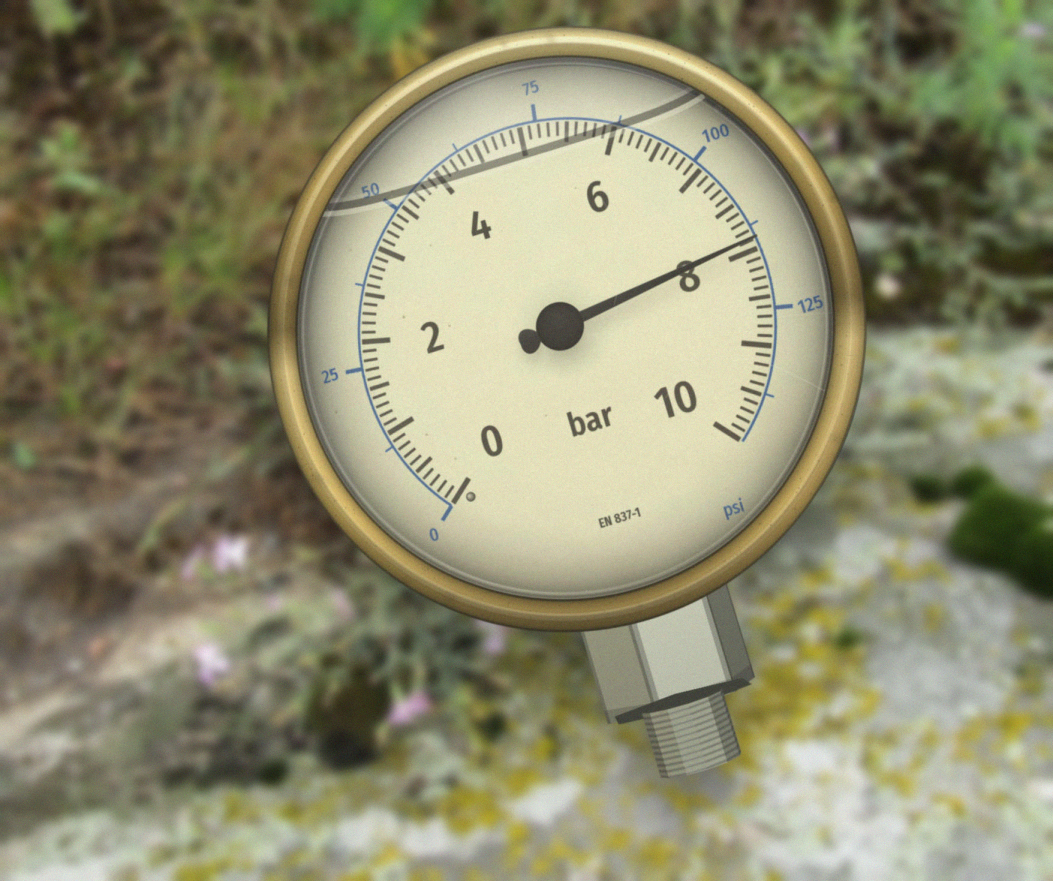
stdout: 7.9 bar
